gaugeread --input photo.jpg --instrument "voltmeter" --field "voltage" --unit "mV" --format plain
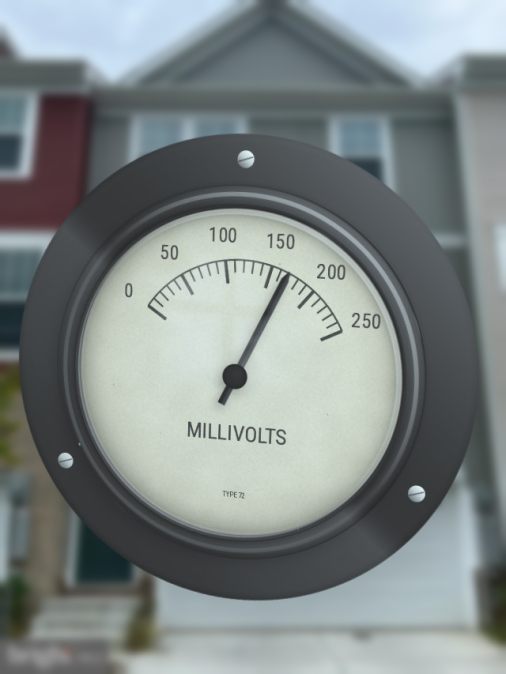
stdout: 170 mV
